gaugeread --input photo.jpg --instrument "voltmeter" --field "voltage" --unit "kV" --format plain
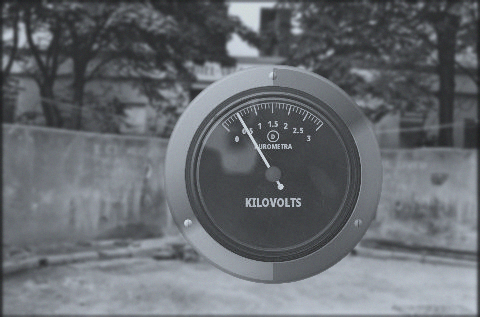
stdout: 0.5 kV
